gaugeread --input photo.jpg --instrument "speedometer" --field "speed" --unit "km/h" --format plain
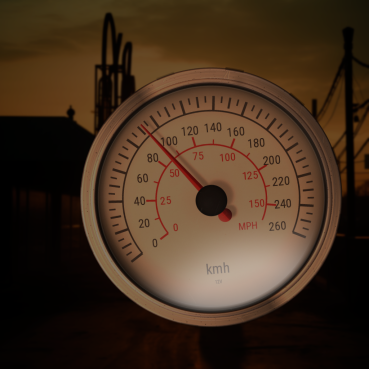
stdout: 92.5 km/h
